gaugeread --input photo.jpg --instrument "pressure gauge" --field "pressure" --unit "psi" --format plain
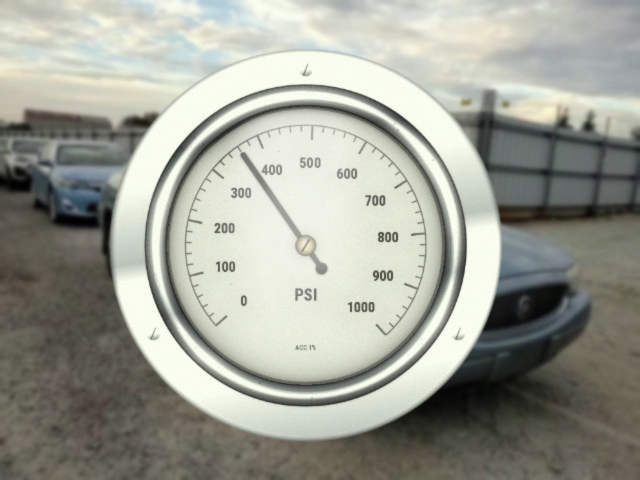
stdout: 360 psi
